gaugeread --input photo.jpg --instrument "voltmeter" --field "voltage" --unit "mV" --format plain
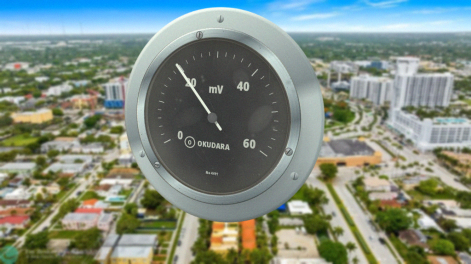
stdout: 20 mV
